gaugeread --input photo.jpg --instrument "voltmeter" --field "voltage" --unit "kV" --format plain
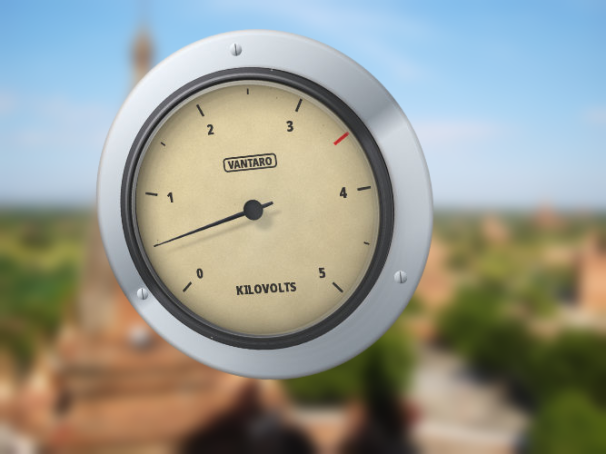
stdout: 0.5 kV
